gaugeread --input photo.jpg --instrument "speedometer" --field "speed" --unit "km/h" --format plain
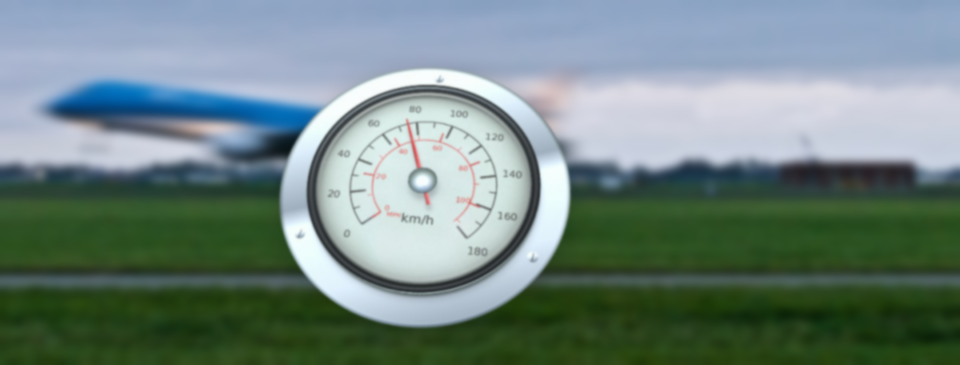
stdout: 75 km/h
